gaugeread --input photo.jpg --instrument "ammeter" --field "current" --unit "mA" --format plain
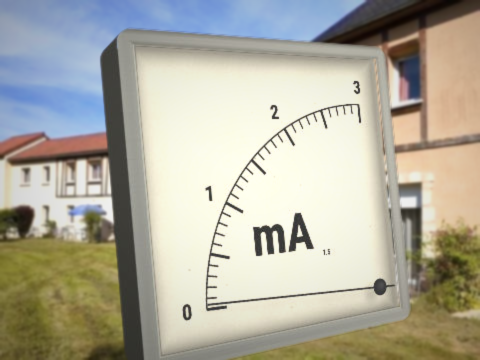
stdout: 0.05 mA
